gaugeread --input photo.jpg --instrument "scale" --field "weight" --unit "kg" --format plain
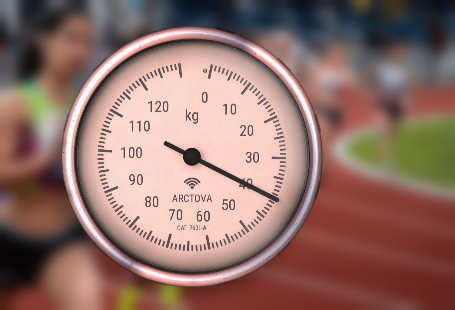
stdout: 40 kg
